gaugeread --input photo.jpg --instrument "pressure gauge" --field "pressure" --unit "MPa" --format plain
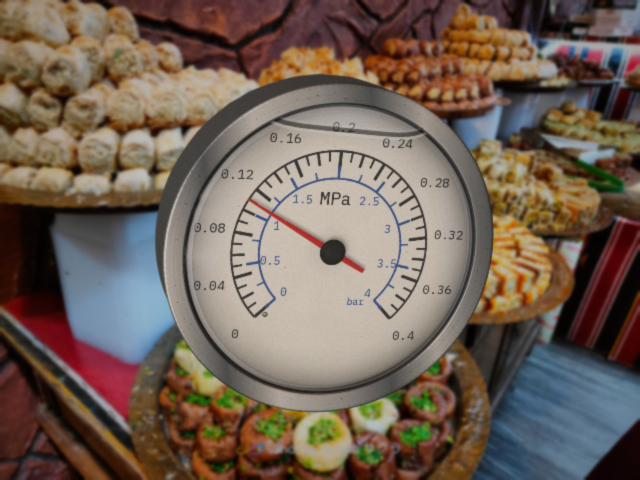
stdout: 0.11 MPa
